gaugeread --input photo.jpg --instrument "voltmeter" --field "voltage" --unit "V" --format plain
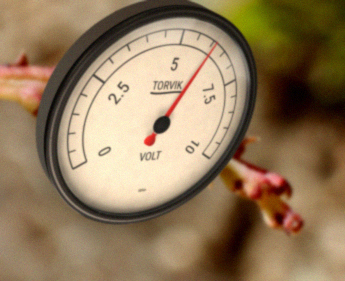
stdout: 6 V
